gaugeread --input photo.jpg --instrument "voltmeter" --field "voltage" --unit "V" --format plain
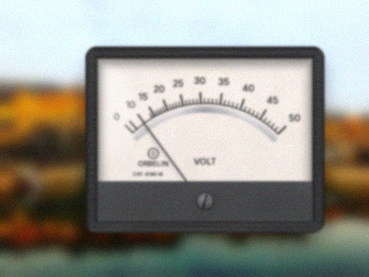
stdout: 10 V
